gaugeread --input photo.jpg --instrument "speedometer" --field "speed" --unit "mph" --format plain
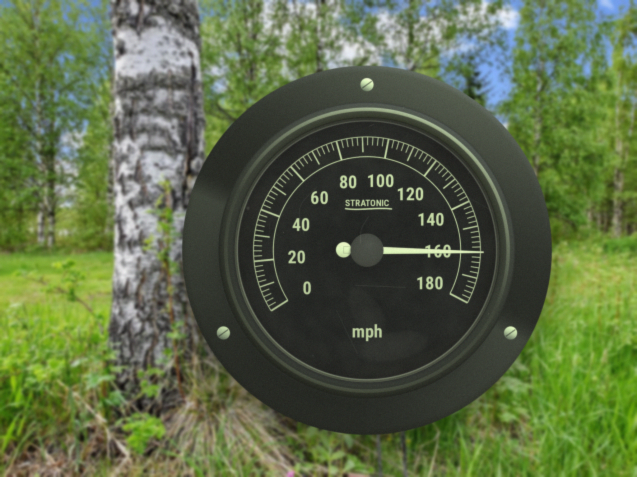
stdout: 160 mph
